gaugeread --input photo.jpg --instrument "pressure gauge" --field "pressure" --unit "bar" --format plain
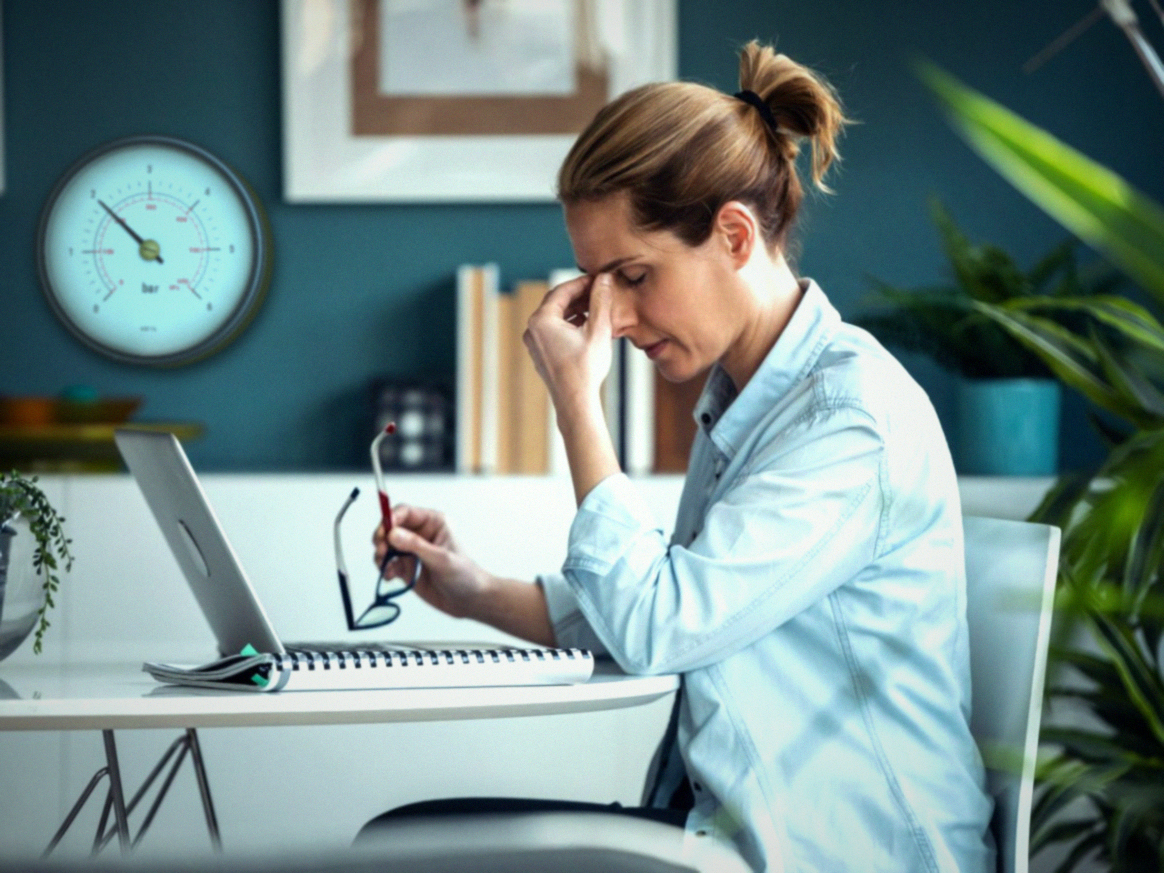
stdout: 2 bar
